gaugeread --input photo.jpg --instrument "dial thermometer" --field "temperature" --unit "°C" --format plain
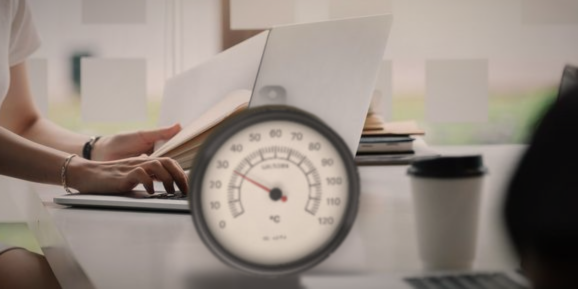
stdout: 30 °C
